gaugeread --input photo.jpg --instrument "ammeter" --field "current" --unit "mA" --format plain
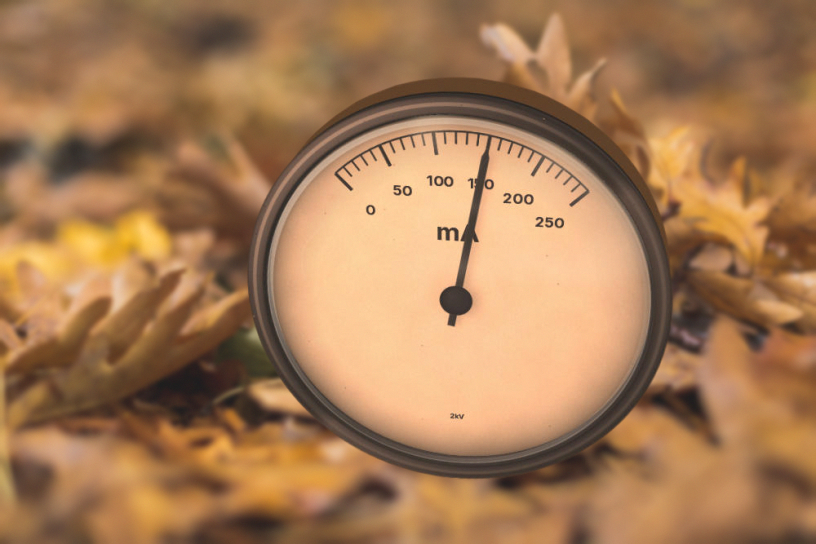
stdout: 150 mA
